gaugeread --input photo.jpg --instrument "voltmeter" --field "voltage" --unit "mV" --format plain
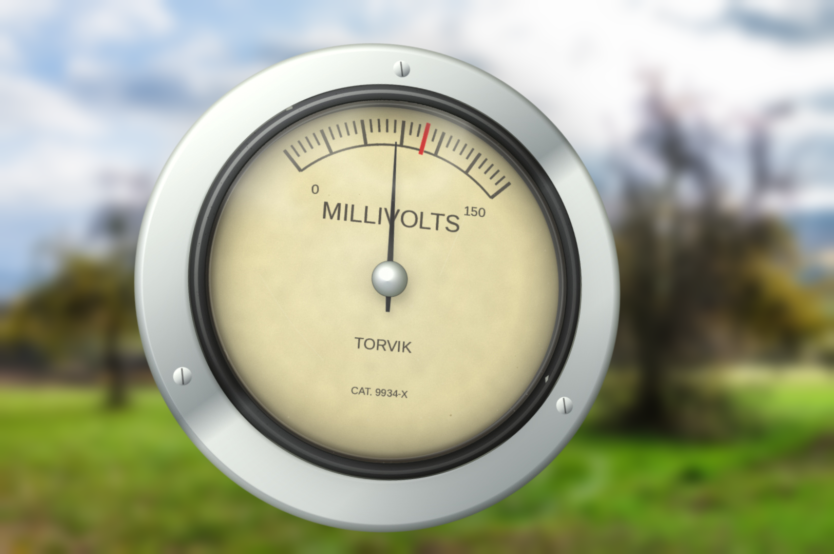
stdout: 70 mV
